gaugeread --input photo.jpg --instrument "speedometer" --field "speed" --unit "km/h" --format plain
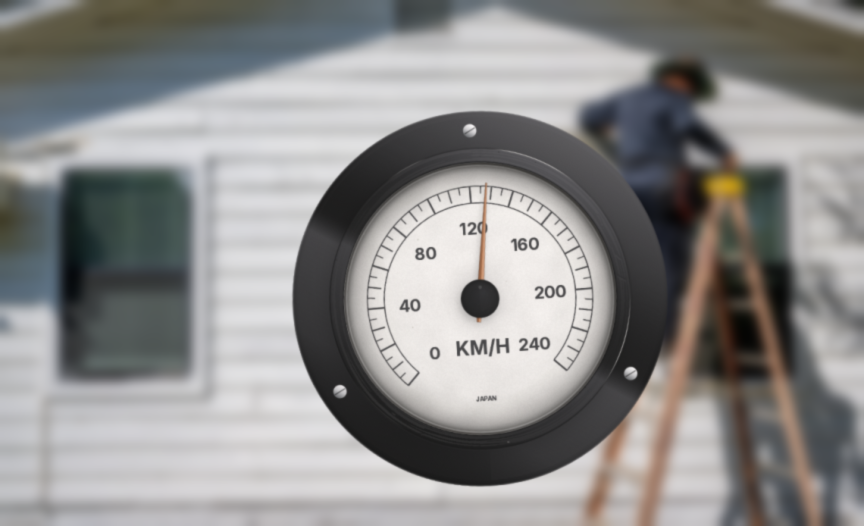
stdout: 127.5 km/h
